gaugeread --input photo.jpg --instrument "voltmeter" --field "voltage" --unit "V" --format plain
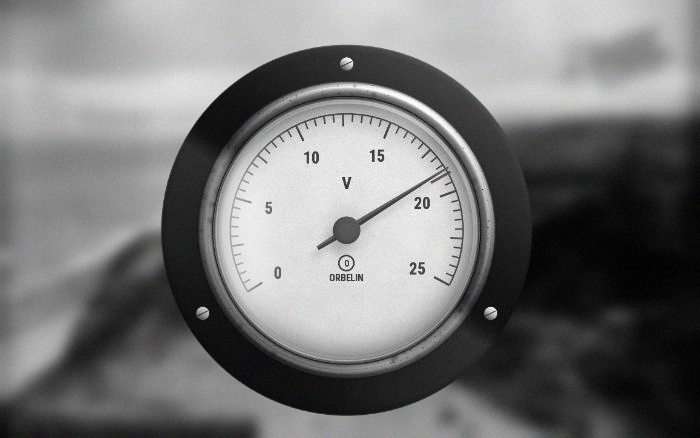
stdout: 18.75 V
